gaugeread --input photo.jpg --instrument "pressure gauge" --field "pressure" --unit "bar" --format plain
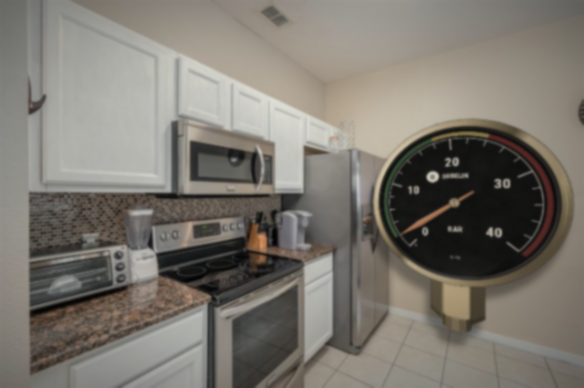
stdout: 2 bar
